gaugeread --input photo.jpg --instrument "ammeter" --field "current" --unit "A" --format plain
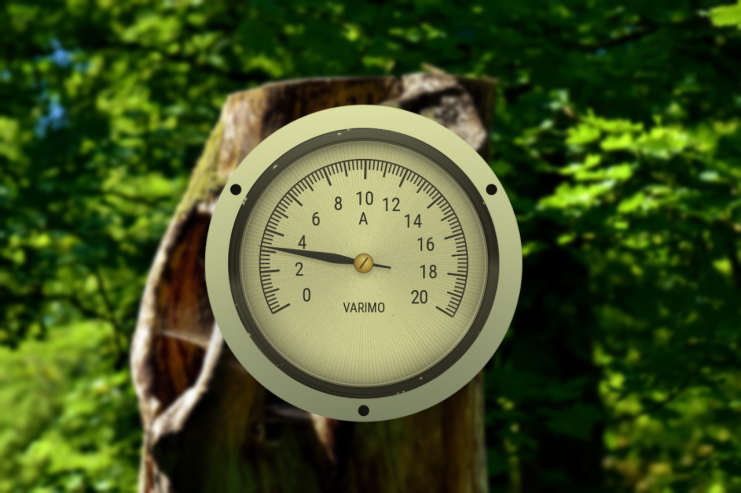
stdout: 3.2 A
